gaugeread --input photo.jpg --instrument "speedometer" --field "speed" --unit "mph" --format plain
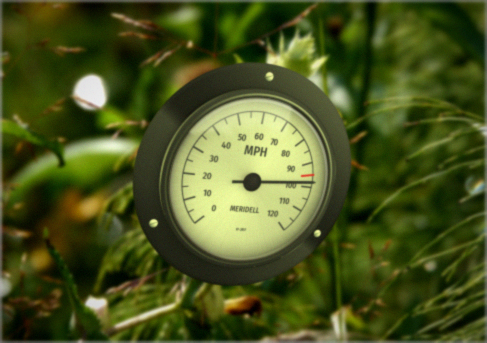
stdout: 97.5 mph
